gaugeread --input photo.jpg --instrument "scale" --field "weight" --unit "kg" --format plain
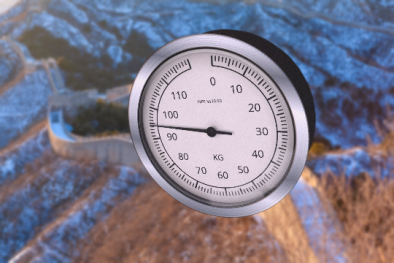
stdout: 95 kg
